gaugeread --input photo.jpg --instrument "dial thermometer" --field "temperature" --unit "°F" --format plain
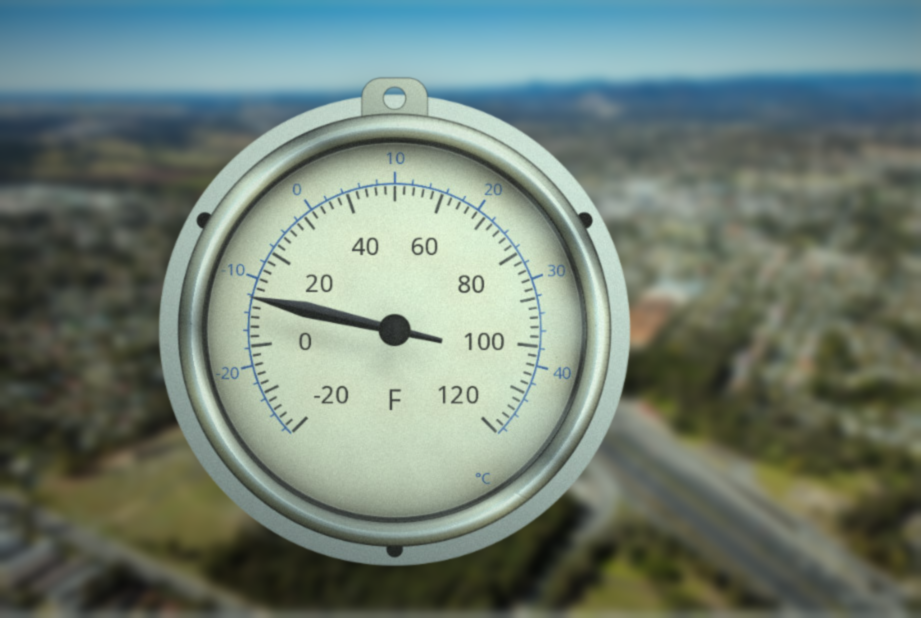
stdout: 10 °F
